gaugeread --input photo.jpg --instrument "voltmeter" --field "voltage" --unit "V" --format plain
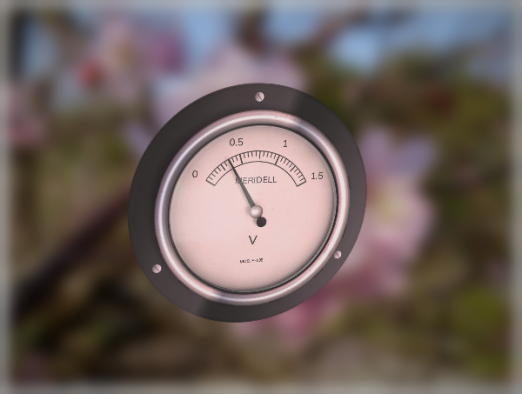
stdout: 0.35 V
